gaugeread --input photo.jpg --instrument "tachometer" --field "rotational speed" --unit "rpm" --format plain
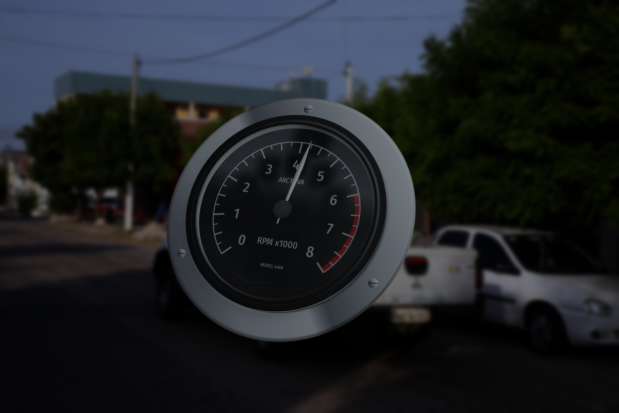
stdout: 4250 rpm
